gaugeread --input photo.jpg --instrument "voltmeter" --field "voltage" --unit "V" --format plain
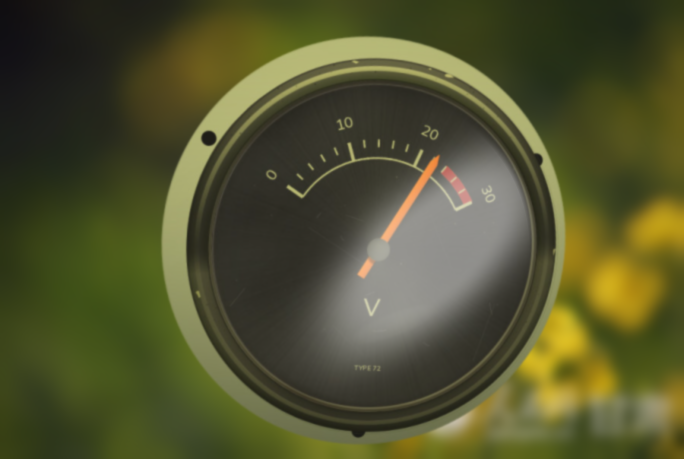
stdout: 22 V
